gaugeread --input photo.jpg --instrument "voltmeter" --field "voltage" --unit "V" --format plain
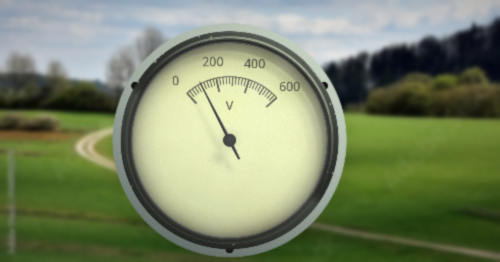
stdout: 100 V
